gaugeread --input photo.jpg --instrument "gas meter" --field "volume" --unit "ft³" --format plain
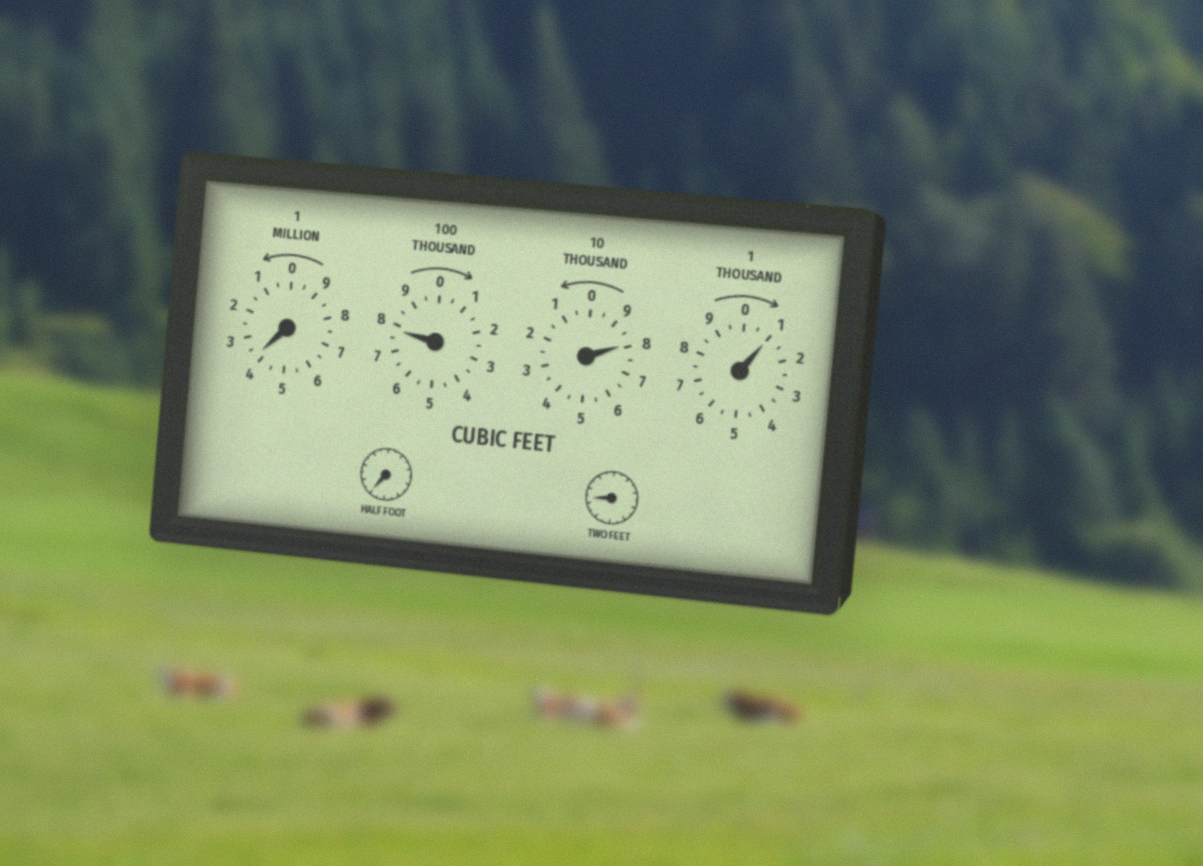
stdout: 378100 ft³
